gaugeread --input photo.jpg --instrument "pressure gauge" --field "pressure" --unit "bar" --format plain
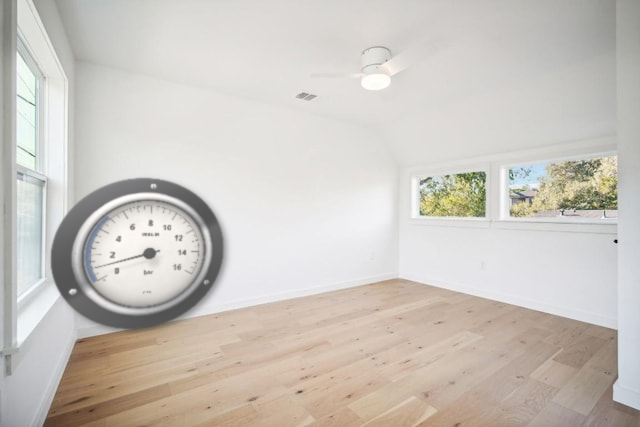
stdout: 1 bar
